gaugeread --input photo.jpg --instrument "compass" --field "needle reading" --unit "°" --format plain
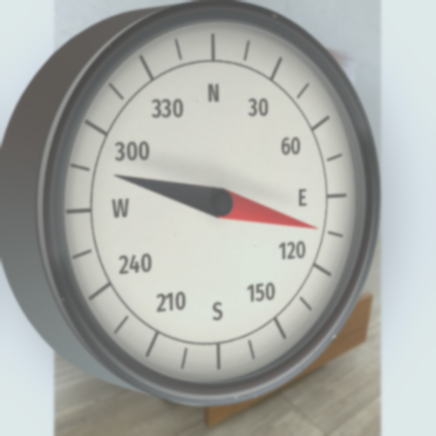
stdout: 105 °
